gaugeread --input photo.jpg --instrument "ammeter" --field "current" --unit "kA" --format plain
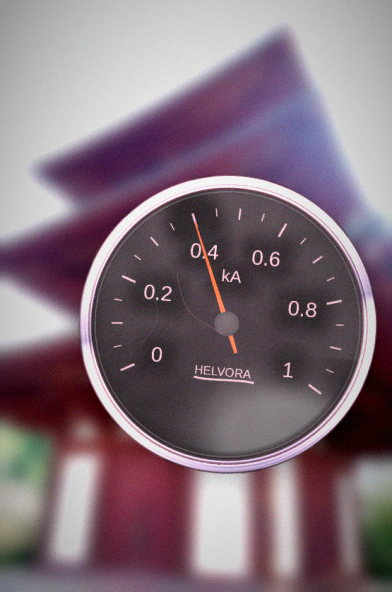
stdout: 0.4 kA
